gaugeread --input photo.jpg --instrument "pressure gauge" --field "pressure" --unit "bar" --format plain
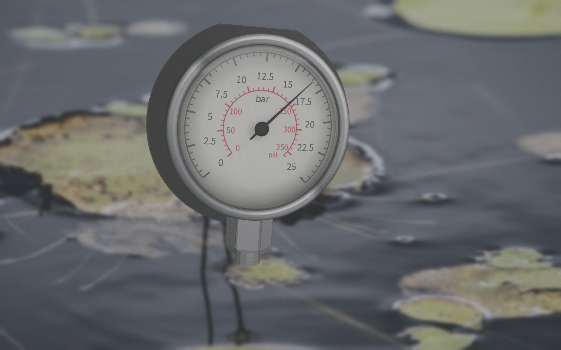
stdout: 16.5 bar
